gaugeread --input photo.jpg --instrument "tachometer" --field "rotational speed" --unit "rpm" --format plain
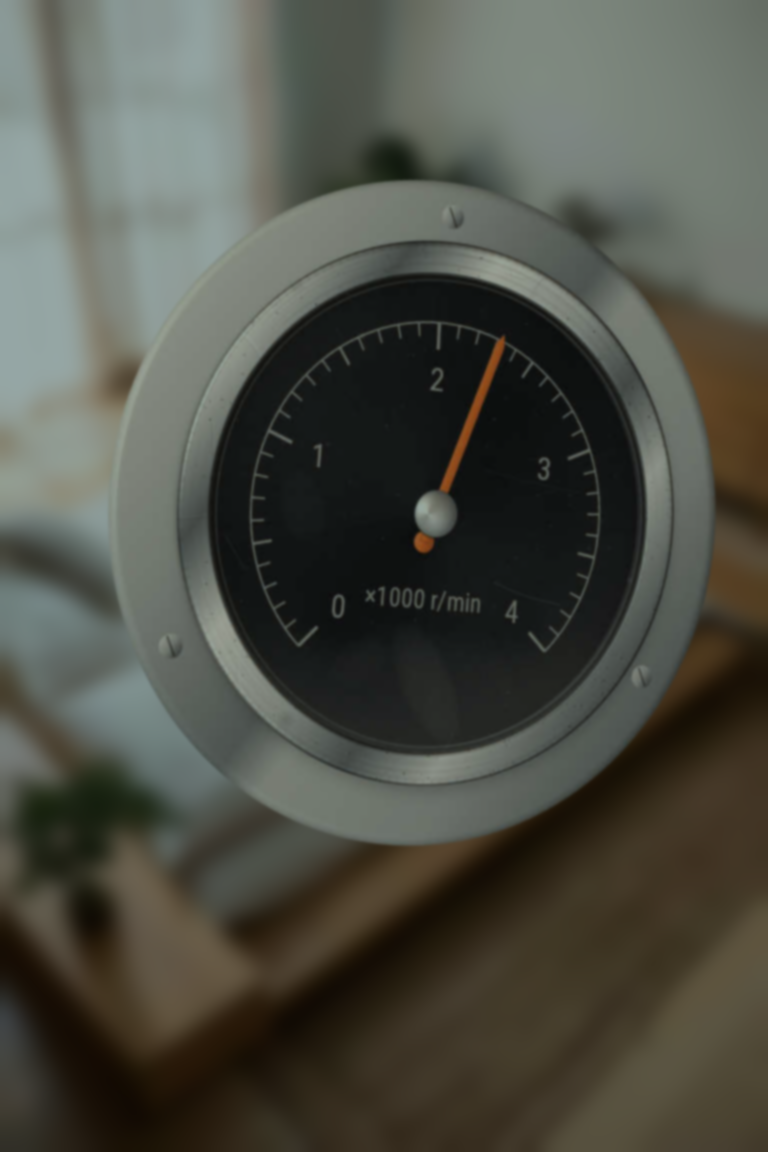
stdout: 2300 rpm
